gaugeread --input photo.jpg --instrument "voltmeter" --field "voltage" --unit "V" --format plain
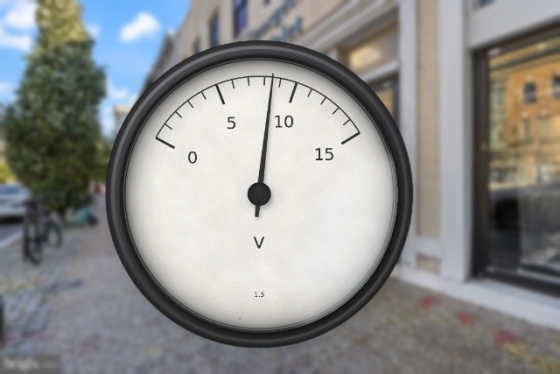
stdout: 8.5 V
